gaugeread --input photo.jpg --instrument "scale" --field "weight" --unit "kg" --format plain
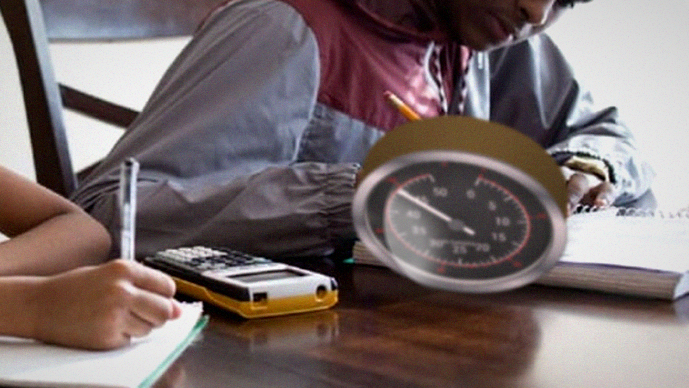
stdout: 45 kg
